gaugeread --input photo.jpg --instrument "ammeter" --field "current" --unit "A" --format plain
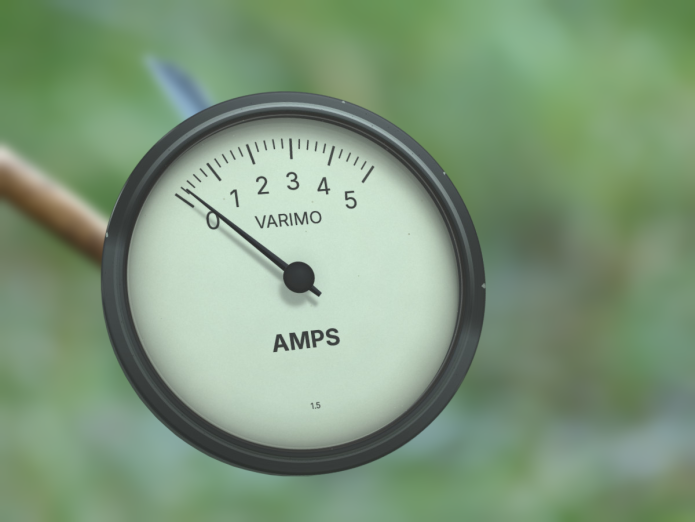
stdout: 0.2 A
